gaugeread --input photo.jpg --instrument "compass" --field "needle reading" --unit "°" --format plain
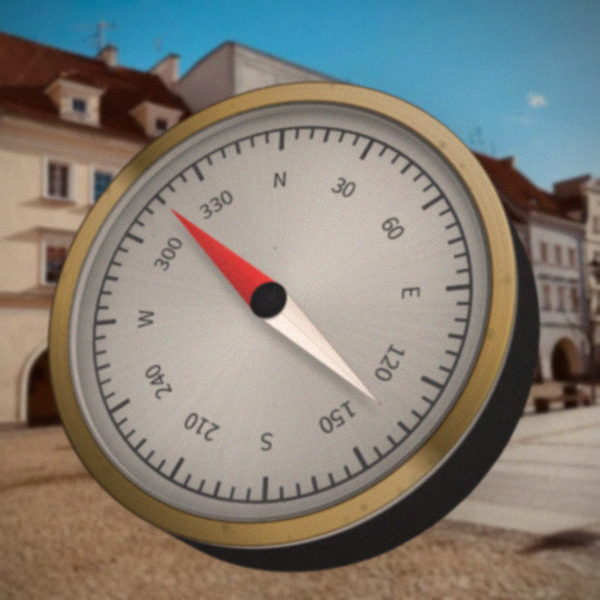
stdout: 315 °
